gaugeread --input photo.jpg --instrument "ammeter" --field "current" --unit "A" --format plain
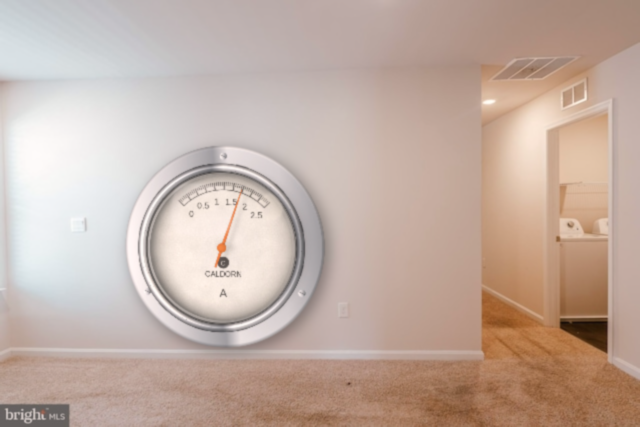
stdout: 1.75 A
